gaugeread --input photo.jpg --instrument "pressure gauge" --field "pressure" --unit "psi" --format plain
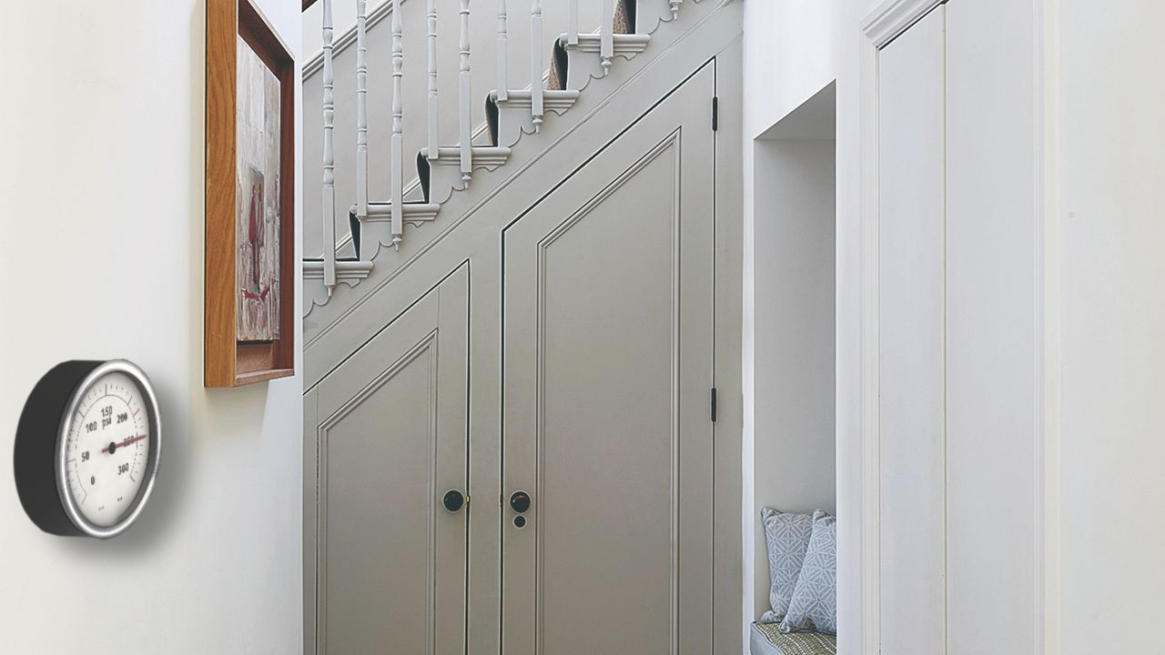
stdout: 250 psi
